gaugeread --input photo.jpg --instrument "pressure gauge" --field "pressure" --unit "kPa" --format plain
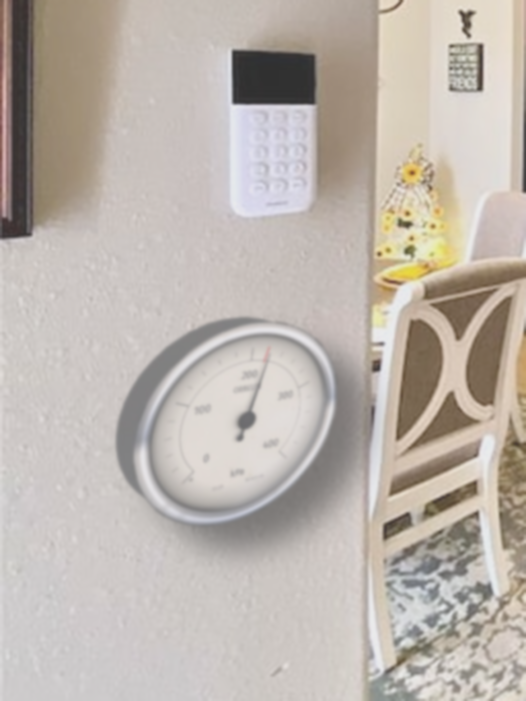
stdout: 220 kPa
